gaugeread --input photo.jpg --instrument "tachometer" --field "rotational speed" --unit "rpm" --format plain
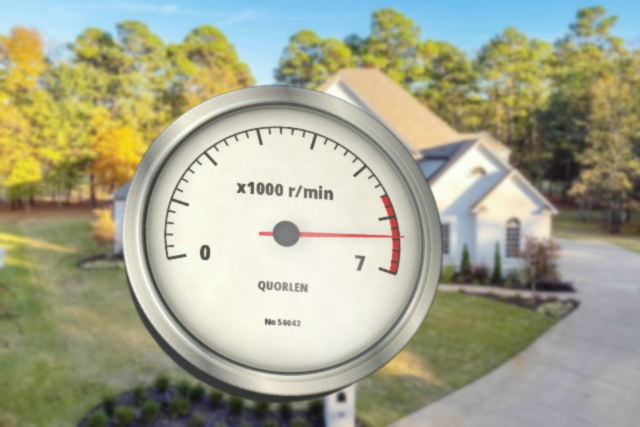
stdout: 6400 rpm
